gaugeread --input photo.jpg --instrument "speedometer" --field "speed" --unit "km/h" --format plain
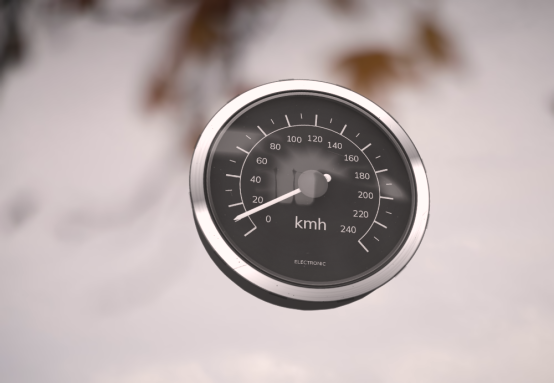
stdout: 10 km/h
